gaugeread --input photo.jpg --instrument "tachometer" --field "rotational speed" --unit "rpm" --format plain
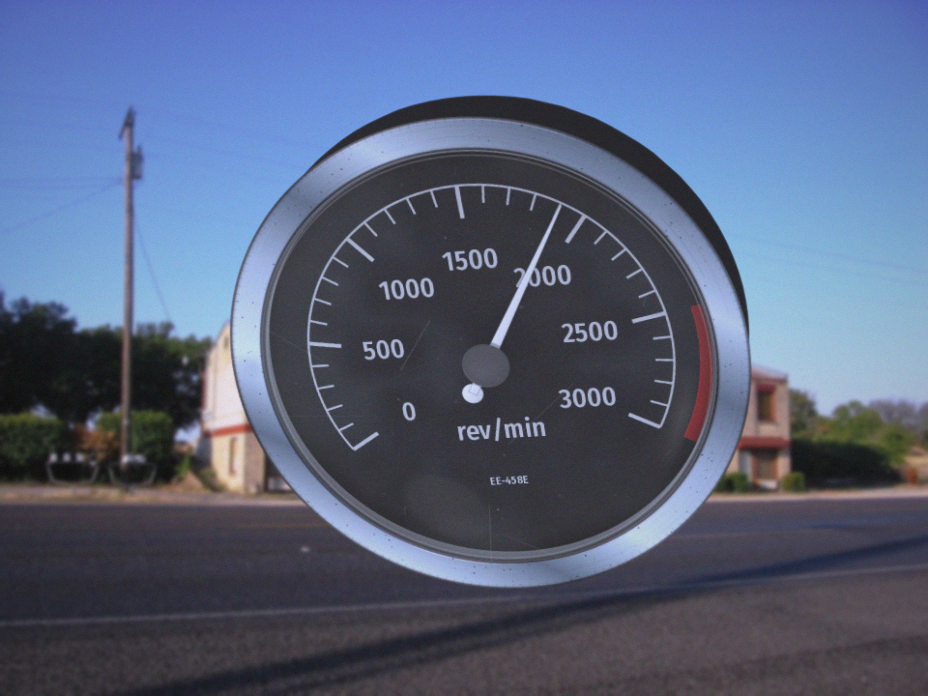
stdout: 1900 rpm
